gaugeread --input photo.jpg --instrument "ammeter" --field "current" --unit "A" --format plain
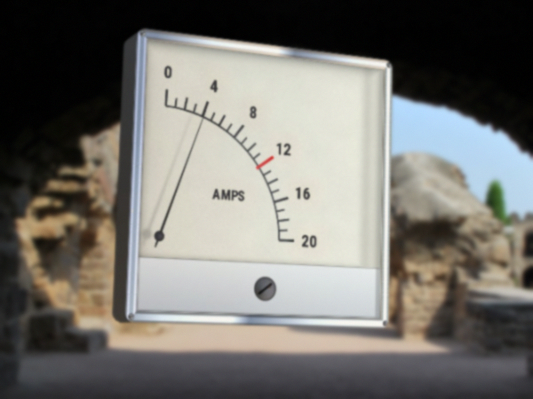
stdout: 4 A
